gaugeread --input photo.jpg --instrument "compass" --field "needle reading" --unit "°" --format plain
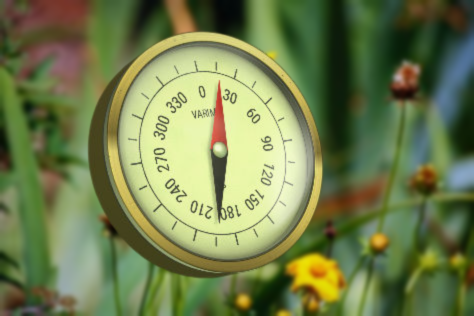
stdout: 15 °
